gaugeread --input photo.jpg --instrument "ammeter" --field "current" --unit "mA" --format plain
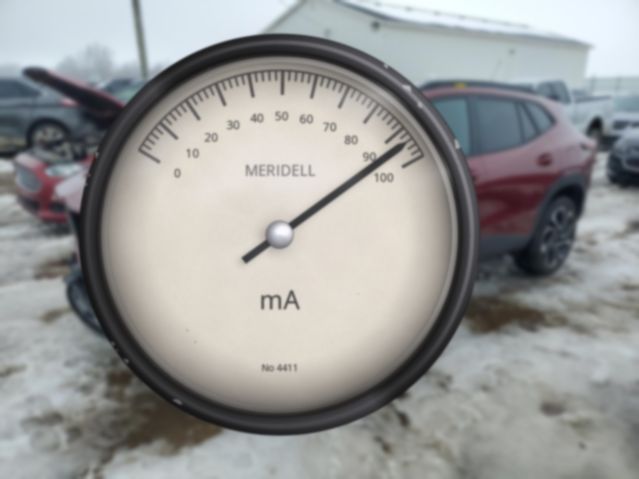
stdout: 94 mA
